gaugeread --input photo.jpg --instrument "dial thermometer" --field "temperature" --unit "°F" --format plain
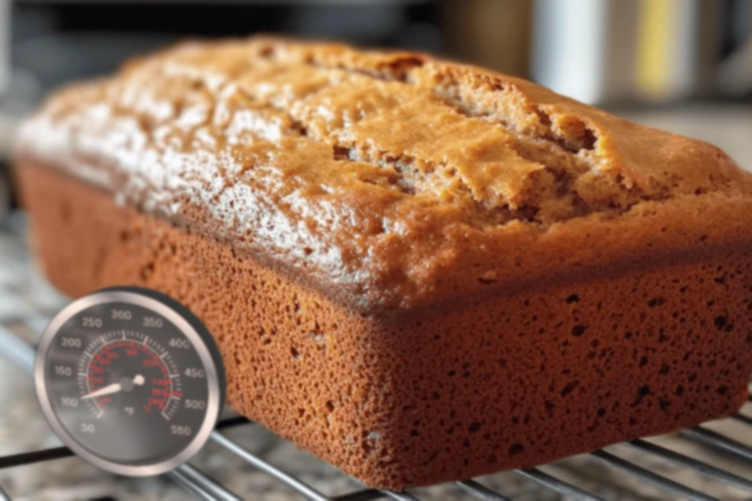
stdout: 100 °F
